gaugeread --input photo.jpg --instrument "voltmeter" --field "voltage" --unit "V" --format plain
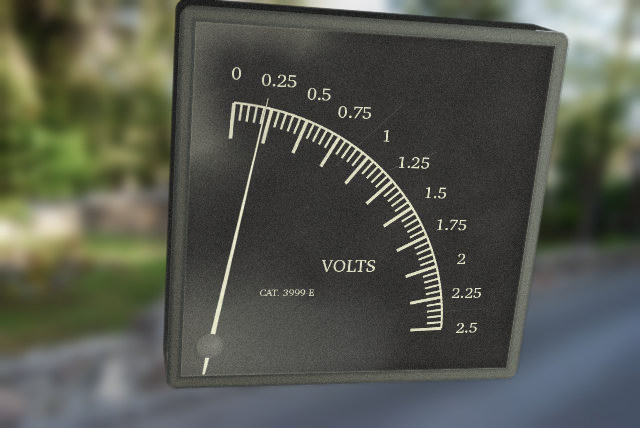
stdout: 0.2 V
